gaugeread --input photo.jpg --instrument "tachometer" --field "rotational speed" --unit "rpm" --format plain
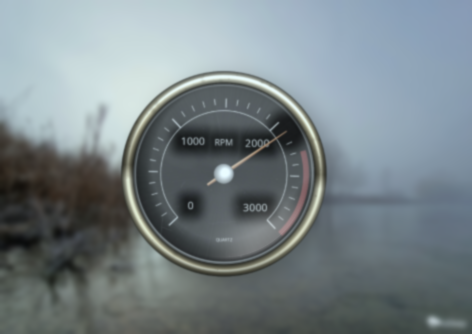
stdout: 2100 rpm
